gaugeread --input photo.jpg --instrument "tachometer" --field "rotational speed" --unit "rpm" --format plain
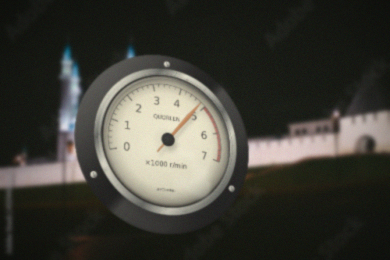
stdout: 4800 rpm
